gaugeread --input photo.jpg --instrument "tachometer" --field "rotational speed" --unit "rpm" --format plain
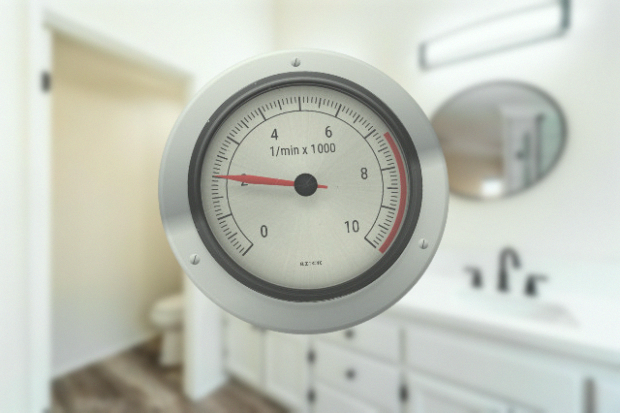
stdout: 2000 rpm
